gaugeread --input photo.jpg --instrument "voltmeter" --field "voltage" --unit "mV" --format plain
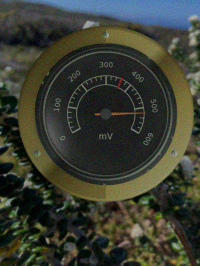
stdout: 520 mV
